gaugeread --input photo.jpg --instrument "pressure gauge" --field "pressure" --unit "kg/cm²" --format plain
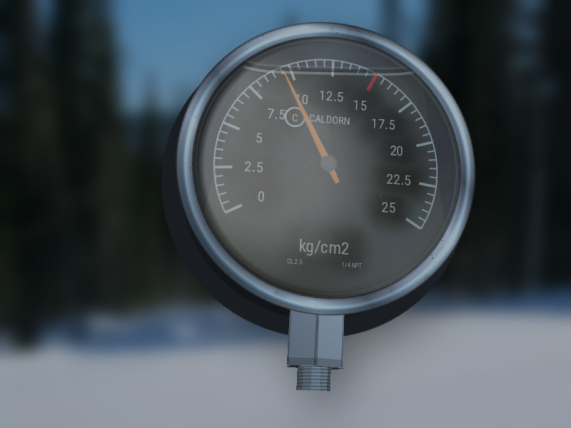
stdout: 9.5 kg/cm²
